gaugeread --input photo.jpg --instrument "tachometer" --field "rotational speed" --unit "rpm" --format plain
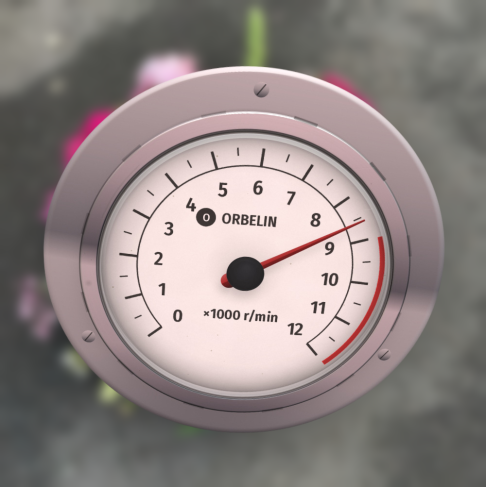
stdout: 8500 rpm
